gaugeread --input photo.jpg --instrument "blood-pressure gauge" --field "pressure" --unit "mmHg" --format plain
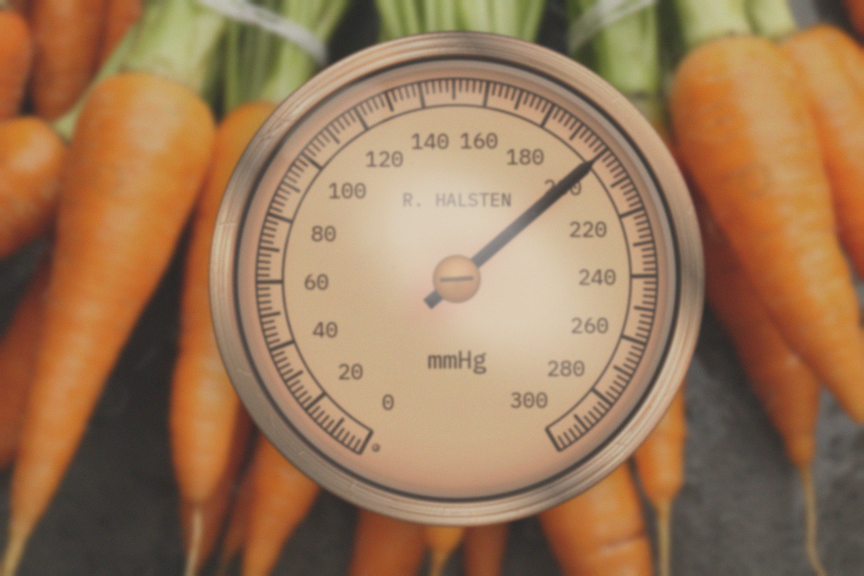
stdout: 200 mmHg
